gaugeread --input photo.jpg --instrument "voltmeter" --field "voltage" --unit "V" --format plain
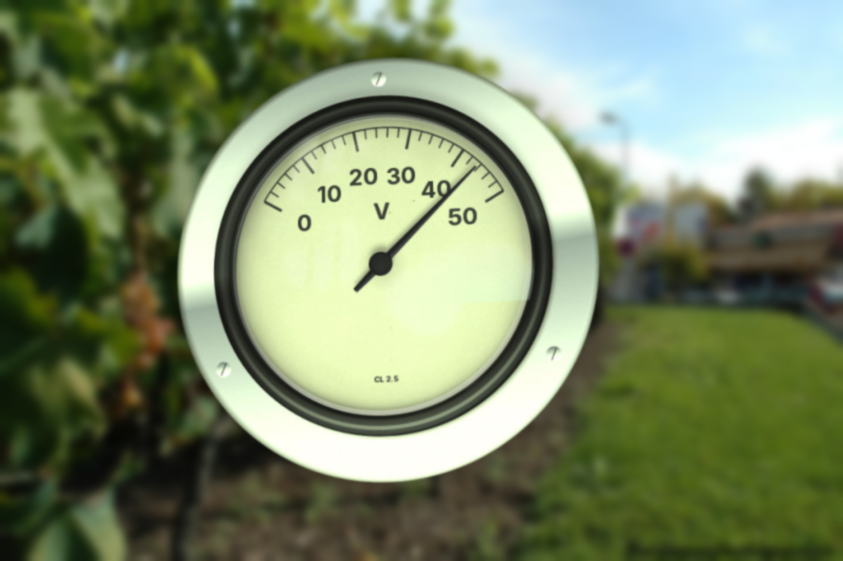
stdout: 44 V
